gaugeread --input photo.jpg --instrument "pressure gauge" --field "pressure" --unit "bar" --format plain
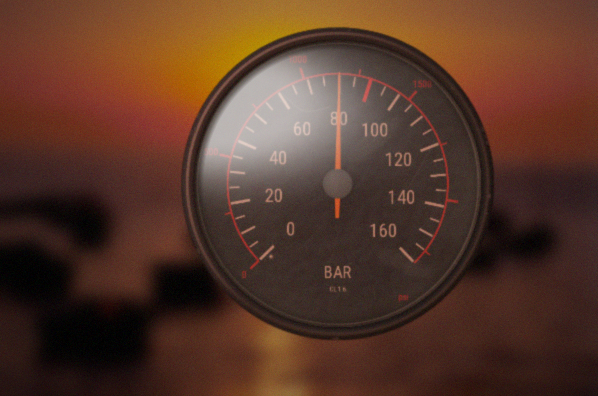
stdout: 80 bar
